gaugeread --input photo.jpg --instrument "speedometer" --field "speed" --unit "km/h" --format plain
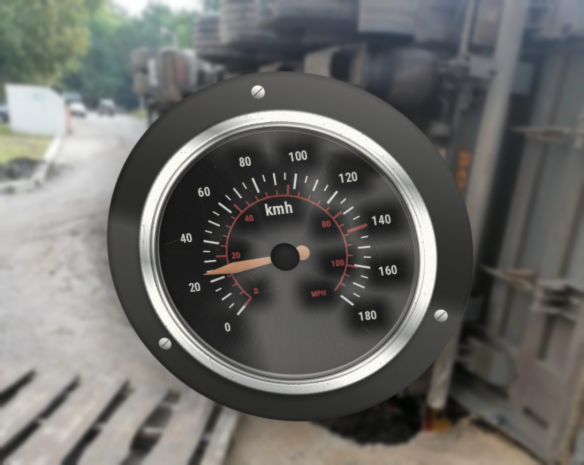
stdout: 25 km/h
